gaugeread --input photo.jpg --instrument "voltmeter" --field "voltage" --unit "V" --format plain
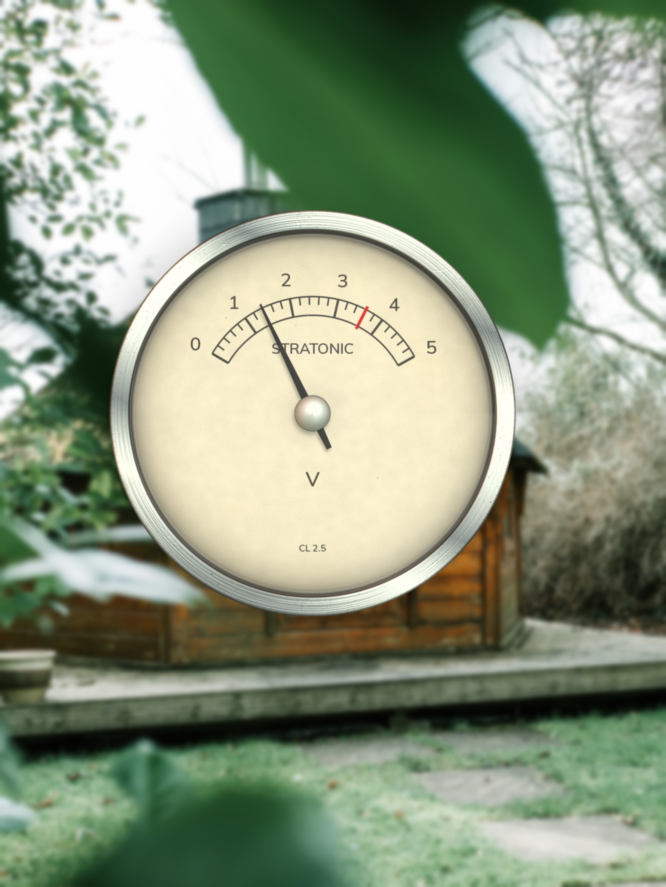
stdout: 1.4 V
